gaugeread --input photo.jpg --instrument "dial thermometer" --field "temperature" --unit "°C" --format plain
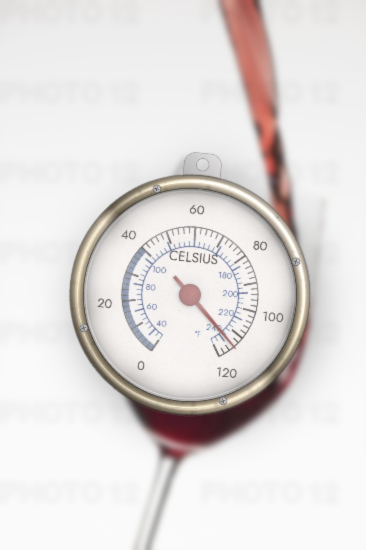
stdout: 114 °C
